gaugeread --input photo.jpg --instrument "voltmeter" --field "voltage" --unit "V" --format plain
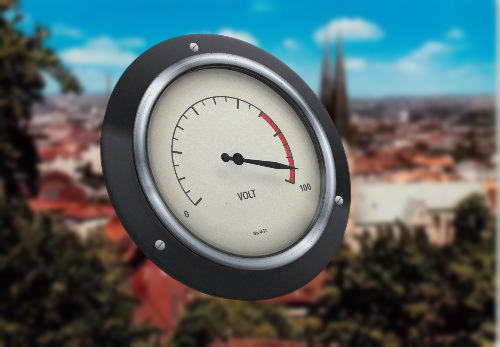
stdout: 95 V
